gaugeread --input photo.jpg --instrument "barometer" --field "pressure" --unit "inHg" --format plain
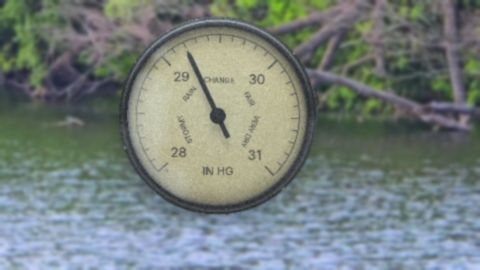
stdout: 29.2 inHg
